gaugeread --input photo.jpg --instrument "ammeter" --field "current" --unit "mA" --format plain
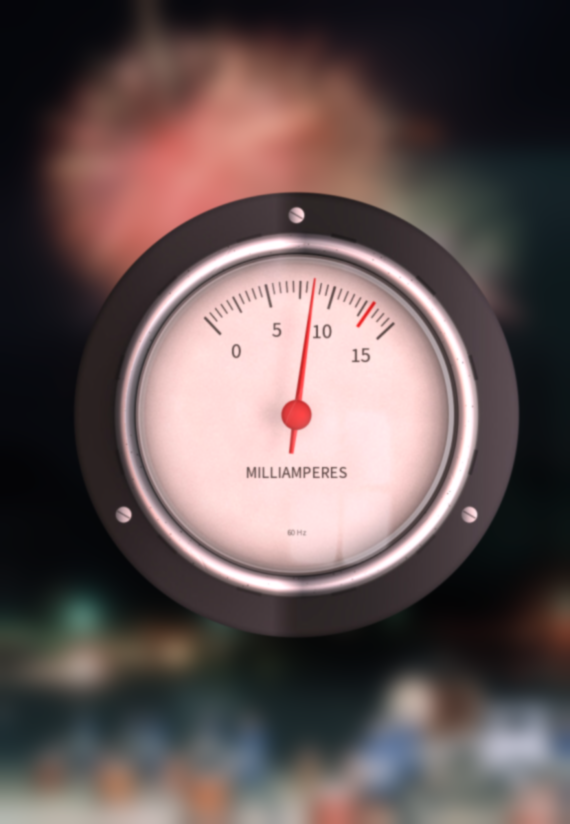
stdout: 8.5 mA
